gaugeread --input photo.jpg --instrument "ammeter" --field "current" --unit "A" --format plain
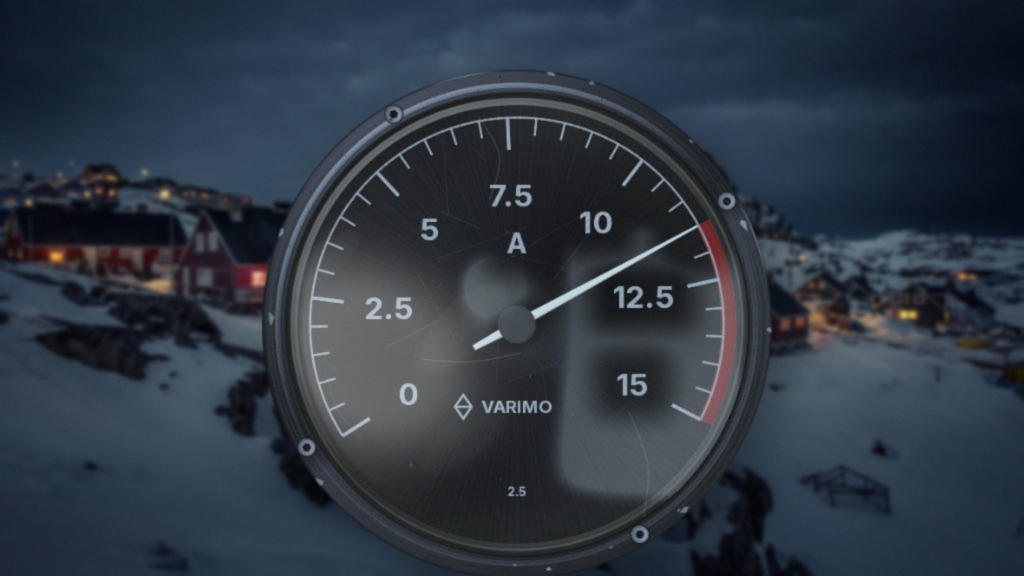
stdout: 11.5 A
